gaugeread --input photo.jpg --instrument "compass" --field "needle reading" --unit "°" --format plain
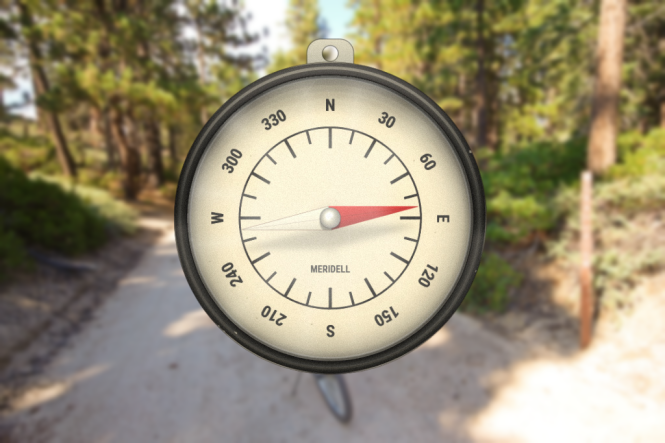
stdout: 82.5 °
